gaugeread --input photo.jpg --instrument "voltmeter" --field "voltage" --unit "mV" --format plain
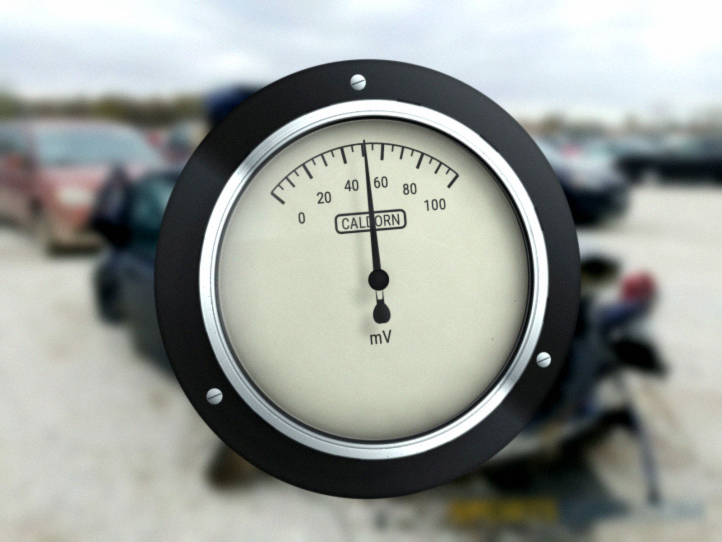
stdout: 50 mV
